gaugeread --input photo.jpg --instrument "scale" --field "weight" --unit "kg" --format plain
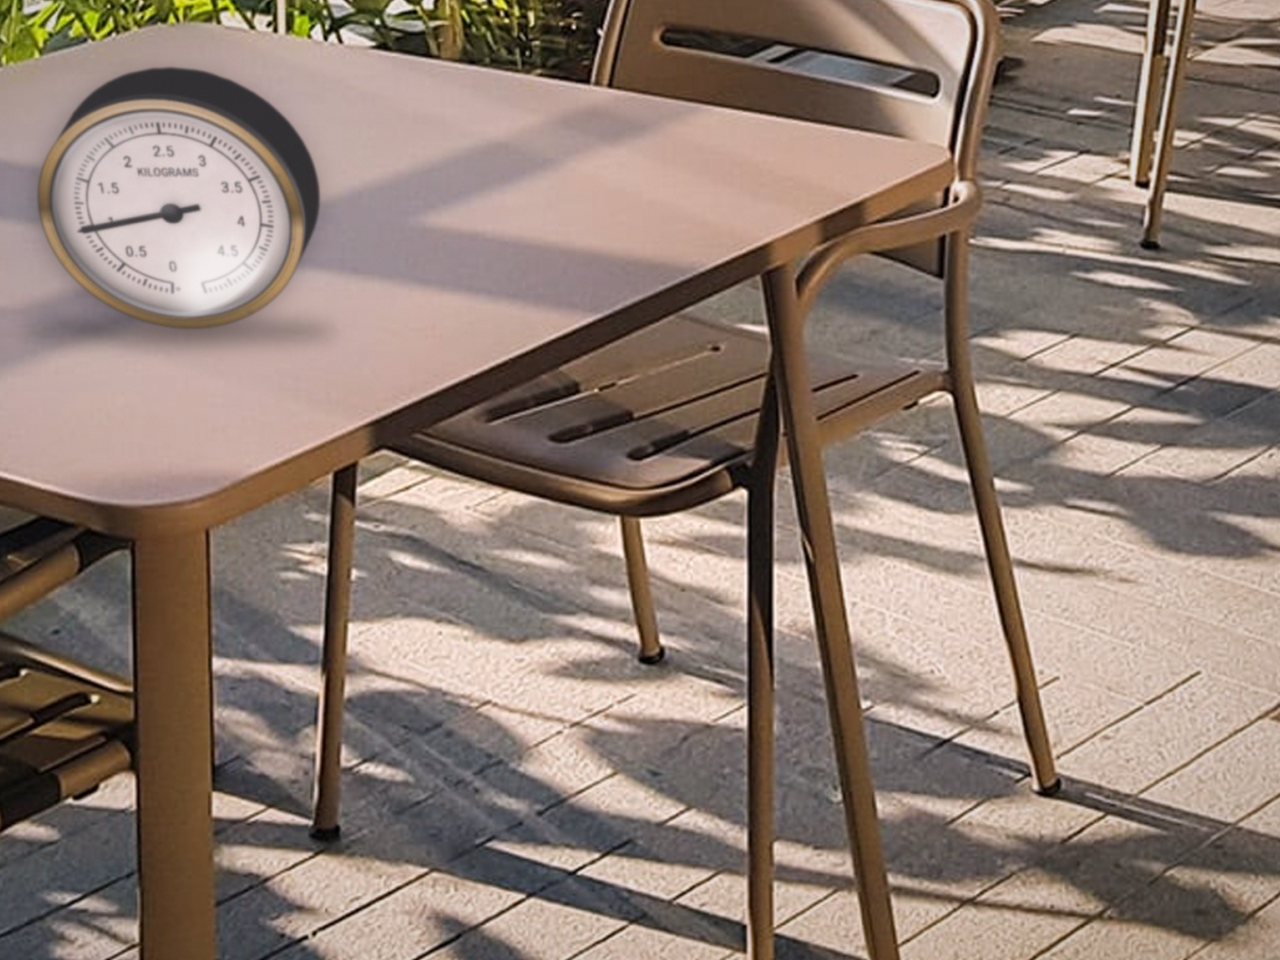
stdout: 1 kg
